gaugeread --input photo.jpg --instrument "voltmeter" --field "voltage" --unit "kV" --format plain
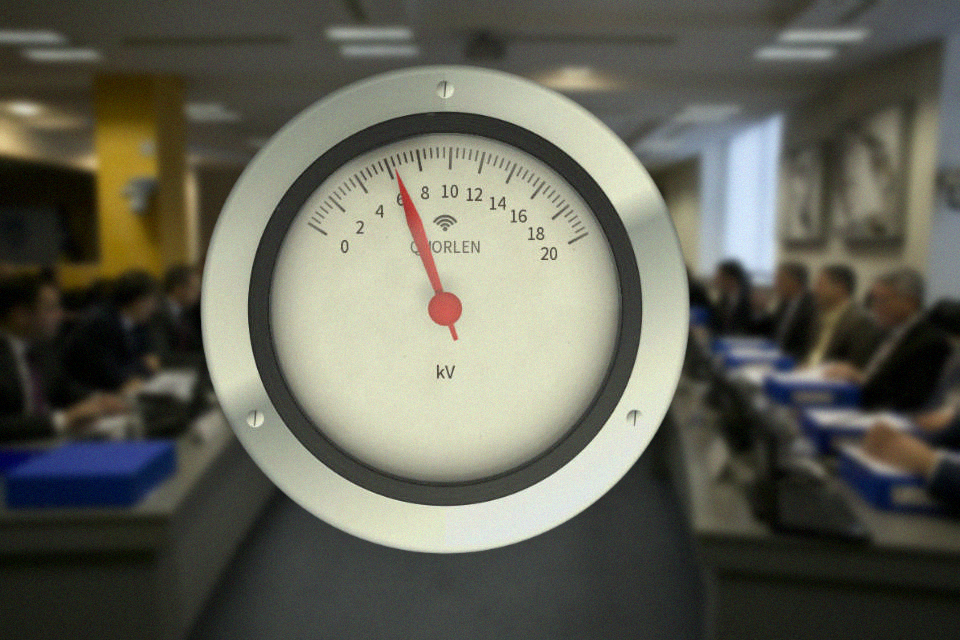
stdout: 6.4 kV
